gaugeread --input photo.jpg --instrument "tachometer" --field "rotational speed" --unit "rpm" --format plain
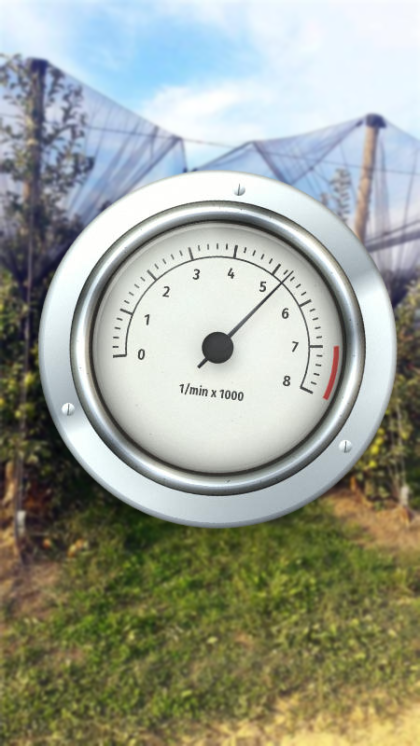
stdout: 5300 rpm
